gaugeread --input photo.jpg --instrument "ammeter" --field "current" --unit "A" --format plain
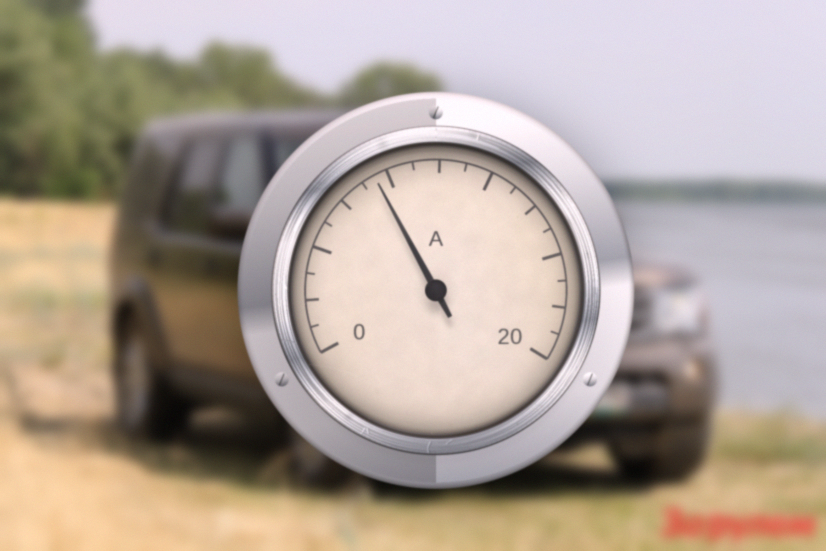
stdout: 7.5 A
